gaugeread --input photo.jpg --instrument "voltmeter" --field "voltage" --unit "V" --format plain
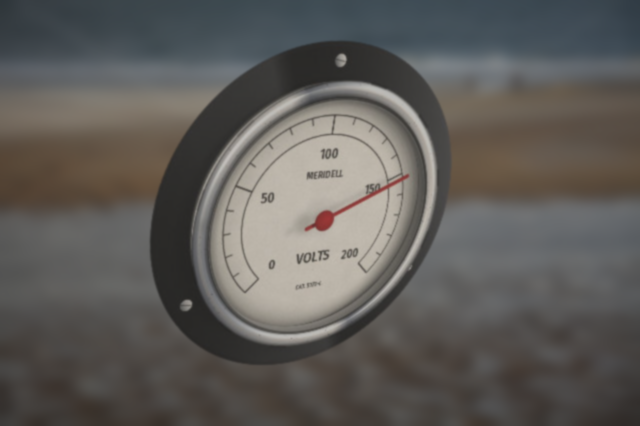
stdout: 150 V
